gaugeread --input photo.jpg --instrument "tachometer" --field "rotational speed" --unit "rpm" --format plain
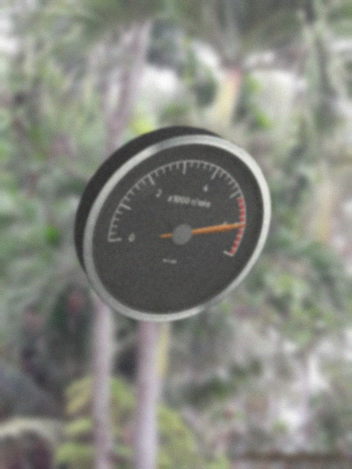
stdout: 6000 rpm
